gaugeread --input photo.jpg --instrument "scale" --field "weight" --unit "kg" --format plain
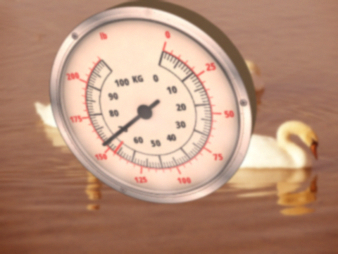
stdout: 70 kg
